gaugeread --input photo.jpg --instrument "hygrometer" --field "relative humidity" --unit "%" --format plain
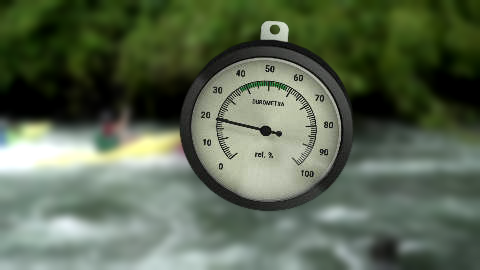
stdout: 20 %
